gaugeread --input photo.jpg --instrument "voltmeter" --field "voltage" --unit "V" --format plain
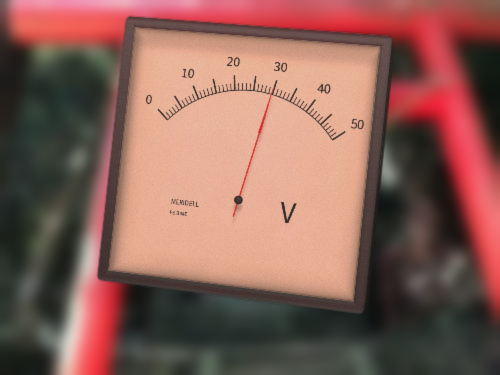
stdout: 30 V
